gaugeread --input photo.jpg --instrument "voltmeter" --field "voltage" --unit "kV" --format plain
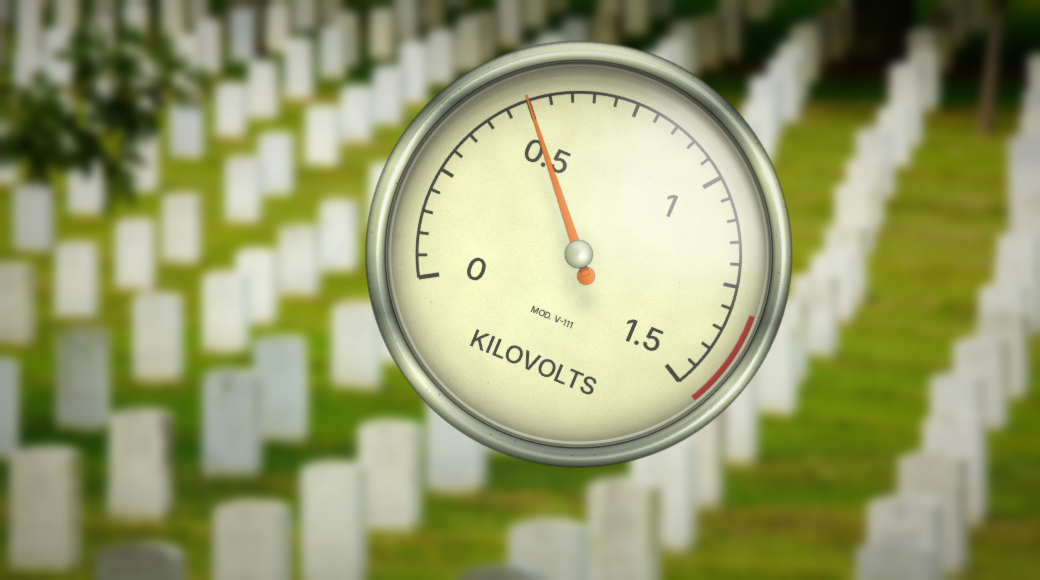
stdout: 0.5 kV
